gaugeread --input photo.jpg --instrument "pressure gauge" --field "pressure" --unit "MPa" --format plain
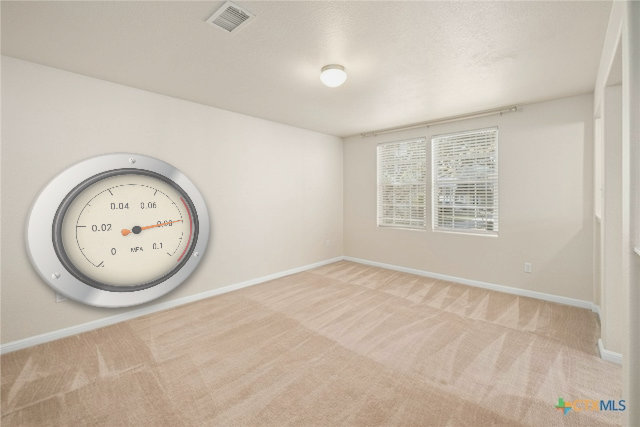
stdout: 0.08 MPa
